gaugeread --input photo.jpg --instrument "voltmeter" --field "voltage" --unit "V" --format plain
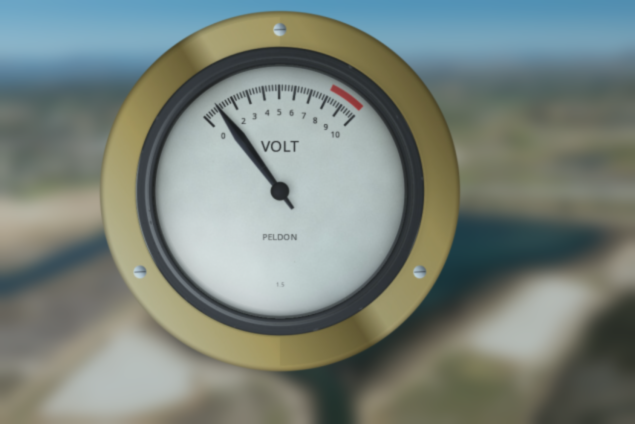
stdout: 1 V
